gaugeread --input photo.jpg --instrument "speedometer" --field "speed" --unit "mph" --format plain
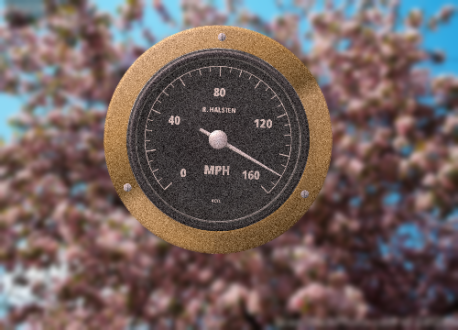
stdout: 150 mph
